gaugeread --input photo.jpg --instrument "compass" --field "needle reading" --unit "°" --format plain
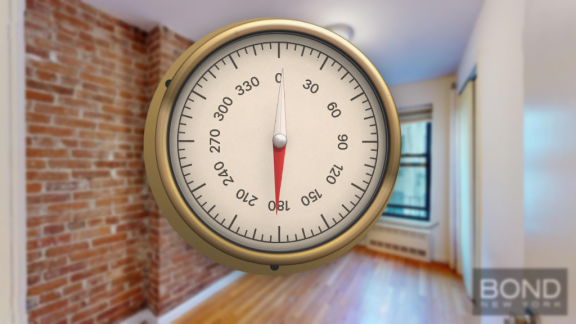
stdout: 182.5 °
